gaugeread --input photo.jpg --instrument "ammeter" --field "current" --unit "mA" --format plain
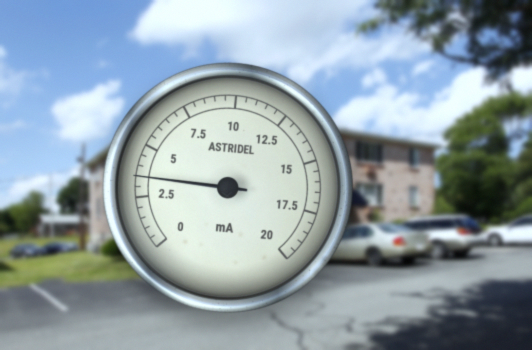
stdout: 3.5 mA
